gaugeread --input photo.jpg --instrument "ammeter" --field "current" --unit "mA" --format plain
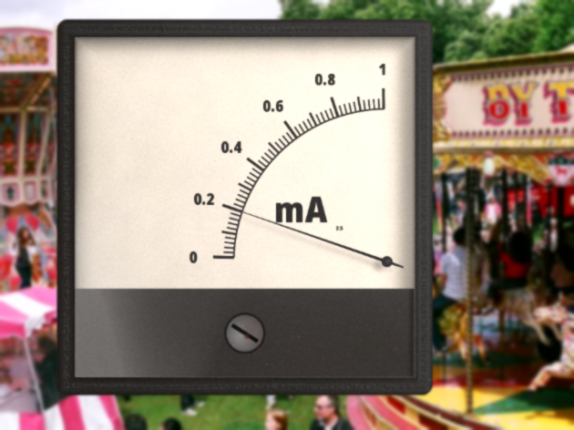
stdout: 0.2 mA
